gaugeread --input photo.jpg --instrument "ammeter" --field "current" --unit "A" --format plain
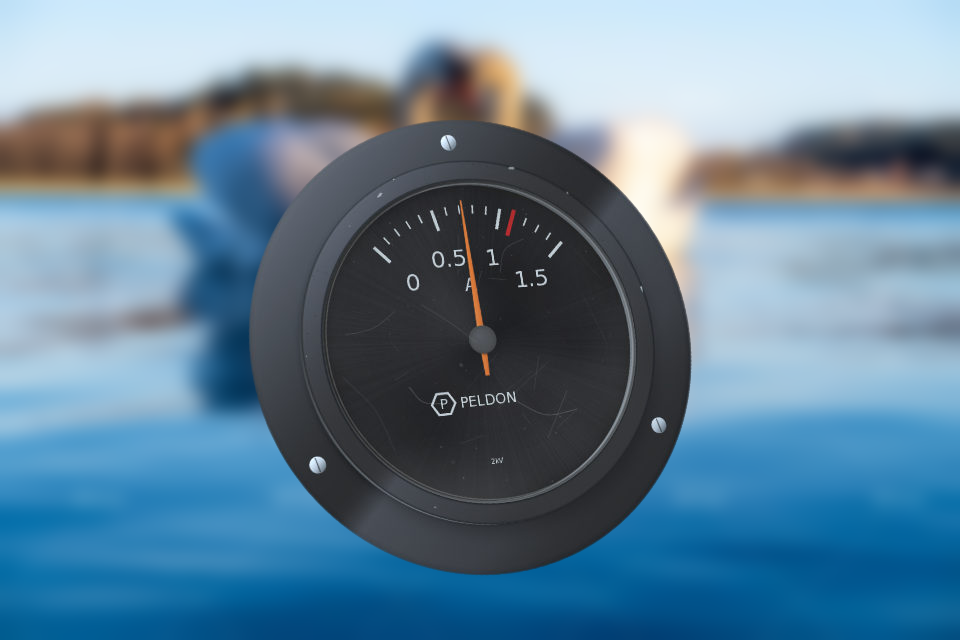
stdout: 0.7 A
